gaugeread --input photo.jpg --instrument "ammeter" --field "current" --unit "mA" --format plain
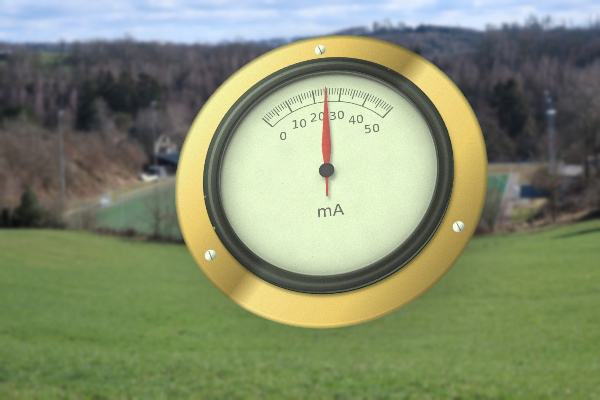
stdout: 25 mA
